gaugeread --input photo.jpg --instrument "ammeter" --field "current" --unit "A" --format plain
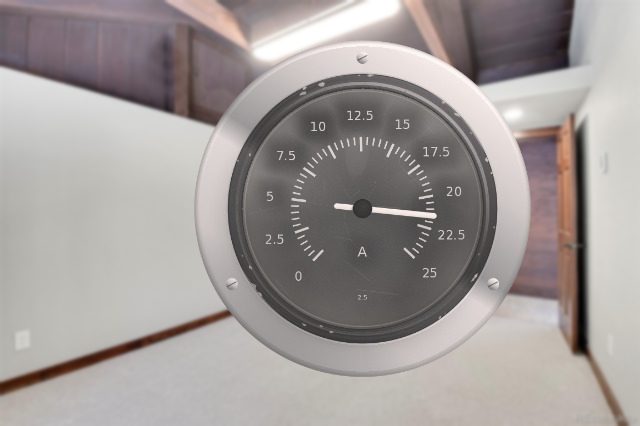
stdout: 21.5 A
